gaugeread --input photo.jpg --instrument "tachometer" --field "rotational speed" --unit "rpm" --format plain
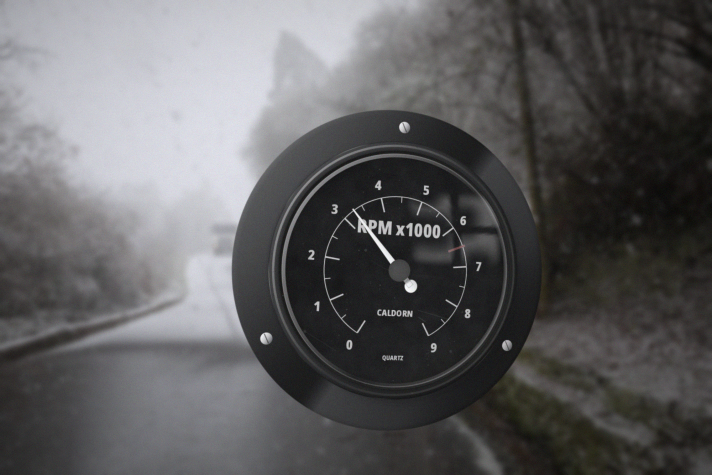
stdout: 3250 rpm
